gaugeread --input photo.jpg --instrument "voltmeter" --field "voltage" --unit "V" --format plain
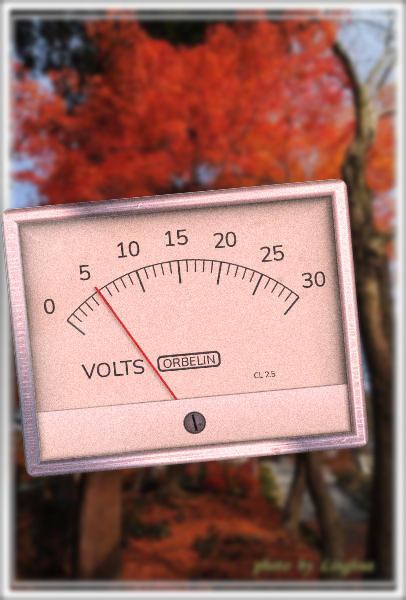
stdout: 5 V
